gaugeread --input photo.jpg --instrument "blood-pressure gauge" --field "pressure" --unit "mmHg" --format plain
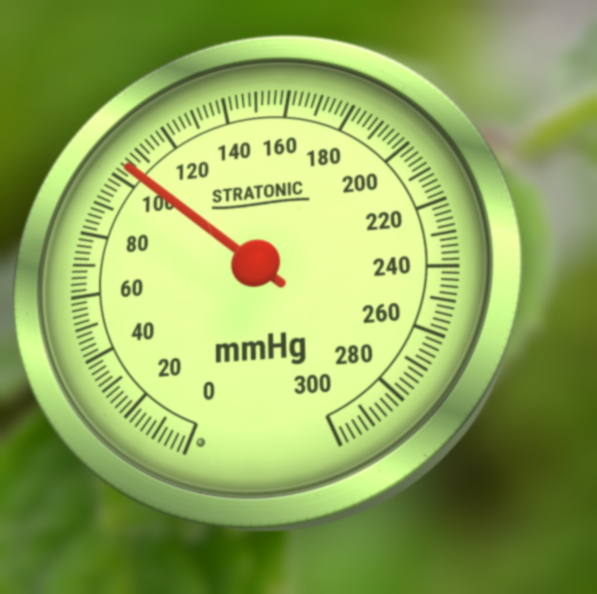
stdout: 104 mmHg
